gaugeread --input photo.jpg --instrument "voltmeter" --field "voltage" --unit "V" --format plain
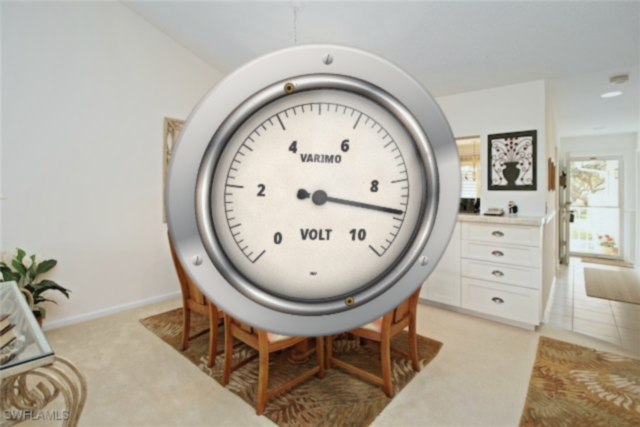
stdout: 8.8 V
